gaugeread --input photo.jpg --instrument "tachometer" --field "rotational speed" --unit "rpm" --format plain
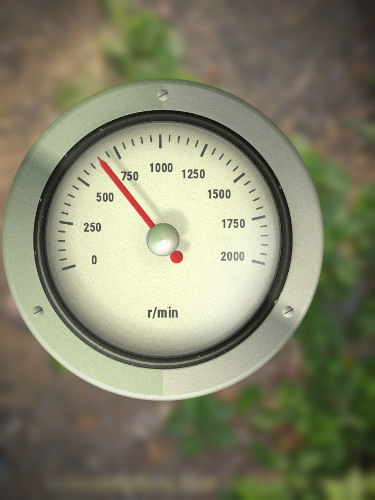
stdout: 650 rpm
